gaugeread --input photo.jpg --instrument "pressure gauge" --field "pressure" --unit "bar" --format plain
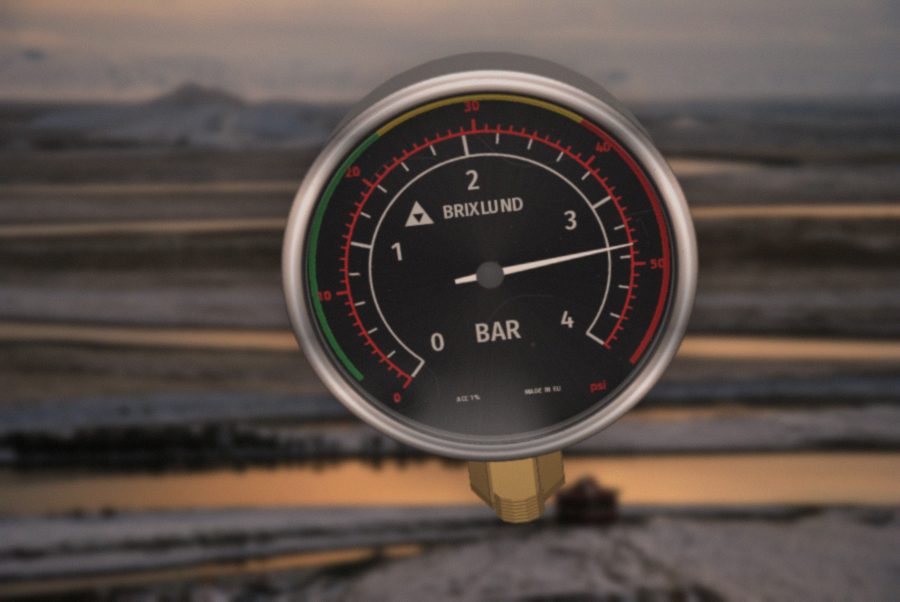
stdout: 3.3 bar
